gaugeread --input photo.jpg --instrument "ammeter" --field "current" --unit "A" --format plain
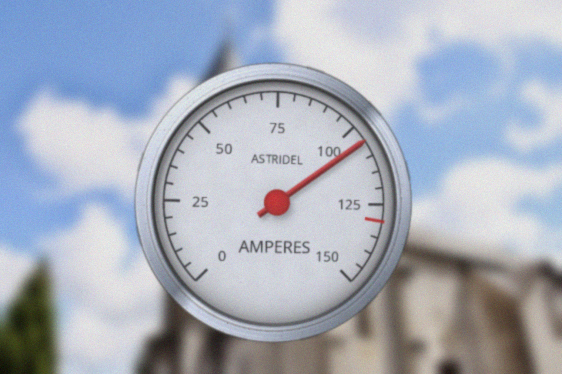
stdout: 105 A
